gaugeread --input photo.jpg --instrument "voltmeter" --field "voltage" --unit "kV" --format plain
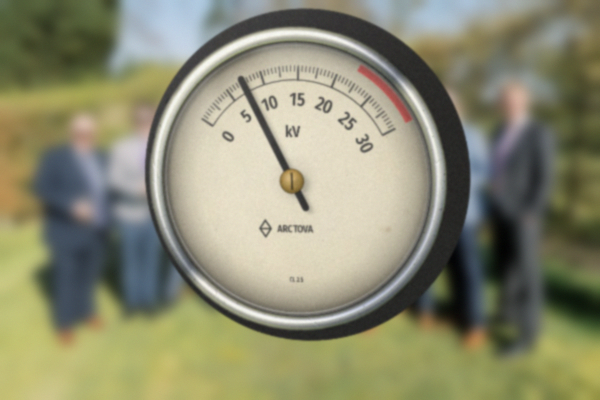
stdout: 7.5 kV
